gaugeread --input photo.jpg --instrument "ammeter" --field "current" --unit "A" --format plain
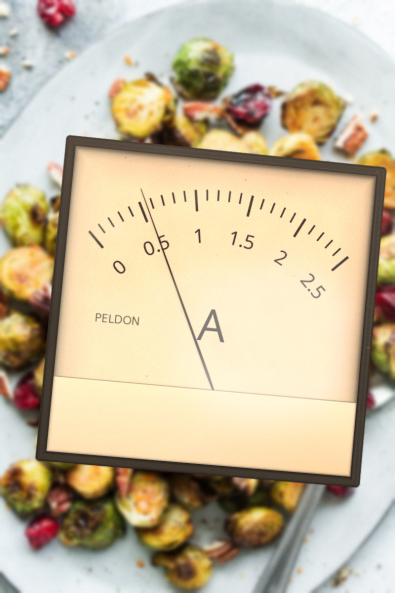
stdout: 0.55 A
